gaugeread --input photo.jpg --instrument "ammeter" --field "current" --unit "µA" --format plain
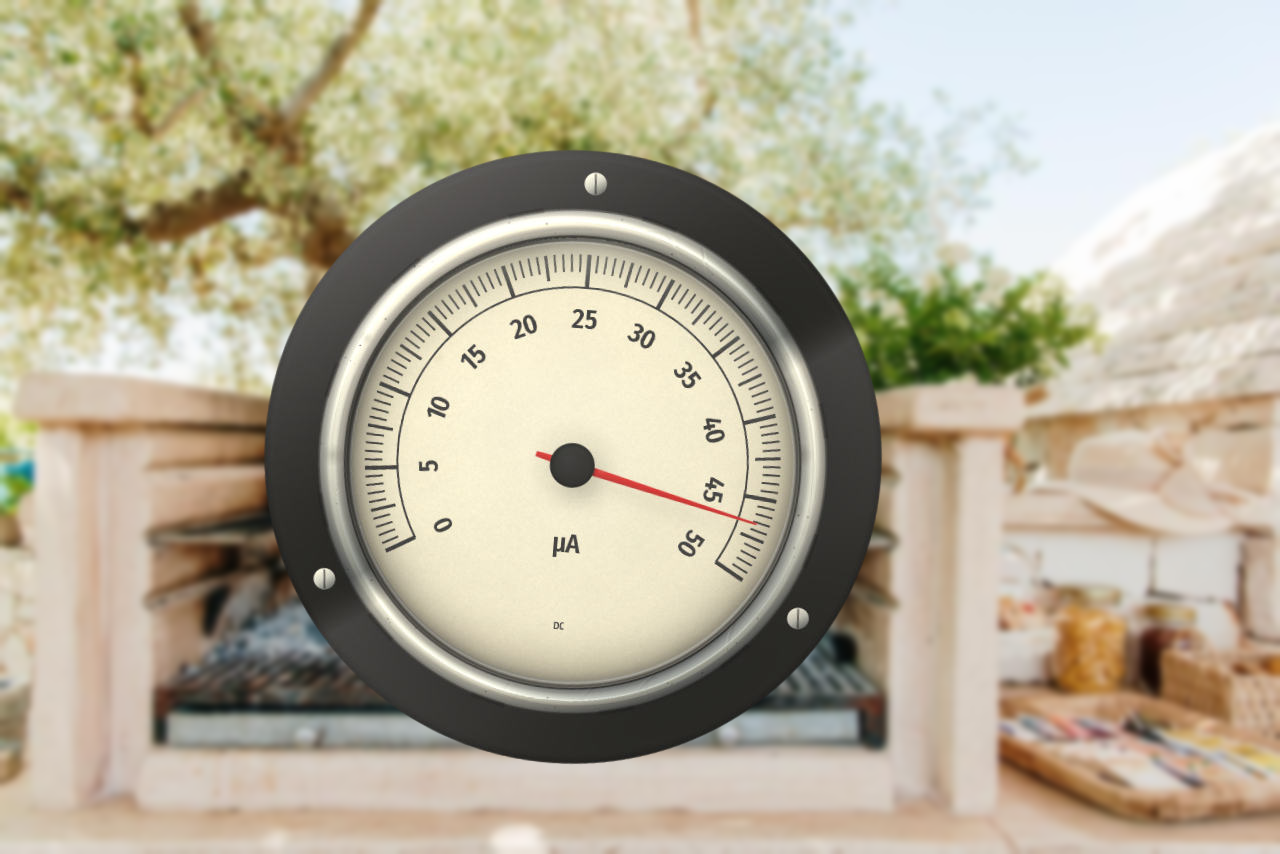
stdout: 46.5 µA
